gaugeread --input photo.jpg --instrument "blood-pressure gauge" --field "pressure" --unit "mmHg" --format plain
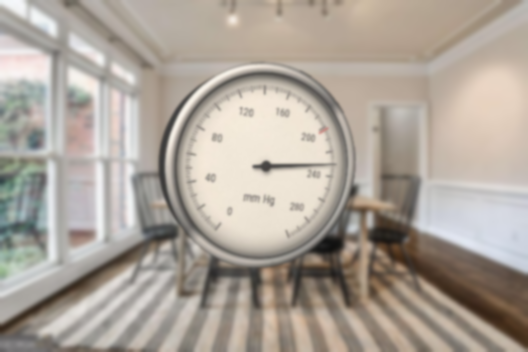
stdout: 230 mmHg
